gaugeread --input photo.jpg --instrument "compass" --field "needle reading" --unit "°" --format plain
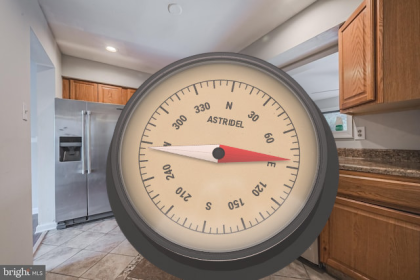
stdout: 85 °
